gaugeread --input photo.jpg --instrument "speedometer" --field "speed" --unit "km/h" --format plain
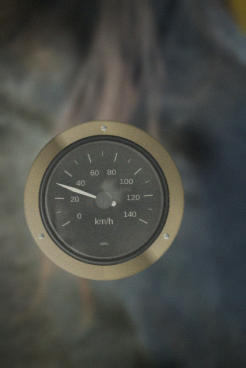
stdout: 30 km/h
